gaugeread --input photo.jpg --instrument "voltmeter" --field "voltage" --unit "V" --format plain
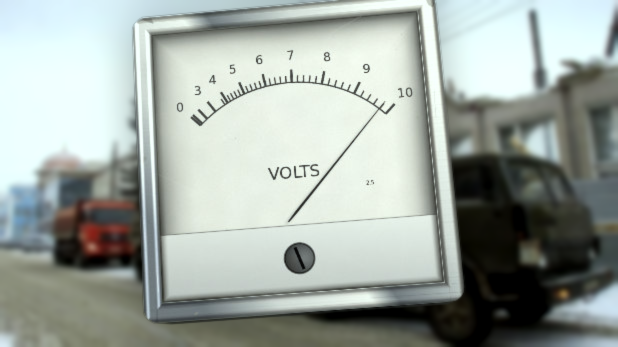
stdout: 9.8 V
